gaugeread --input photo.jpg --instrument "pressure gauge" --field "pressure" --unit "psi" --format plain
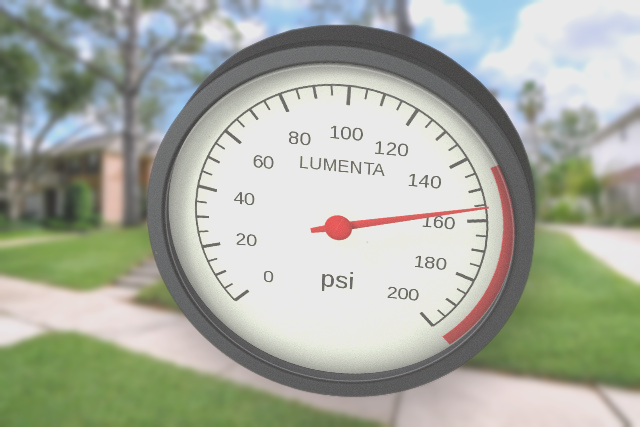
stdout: 155 psi
